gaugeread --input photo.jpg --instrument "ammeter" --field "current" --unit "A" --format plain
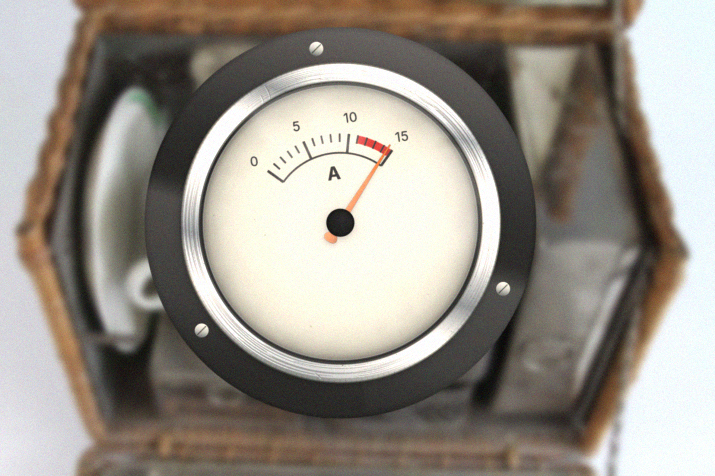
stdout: 14.5 A
